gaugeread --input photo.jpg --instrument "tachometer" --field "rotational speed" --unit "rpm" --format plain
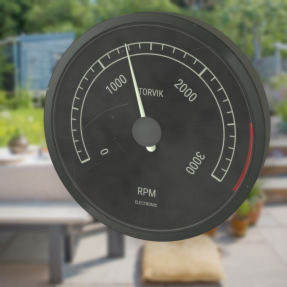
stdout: 1300 rpm
